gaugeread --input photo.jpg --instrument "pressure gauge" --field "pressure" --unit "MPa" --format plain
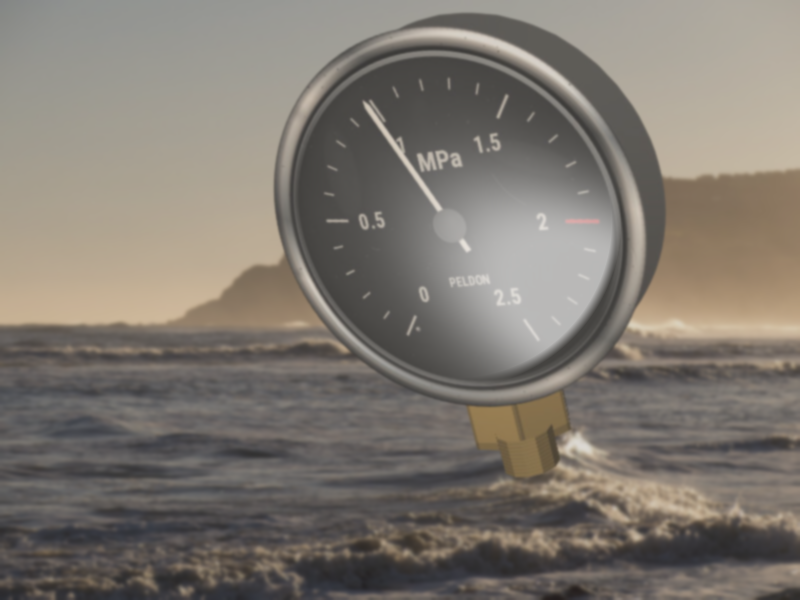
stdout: 1 MPa
